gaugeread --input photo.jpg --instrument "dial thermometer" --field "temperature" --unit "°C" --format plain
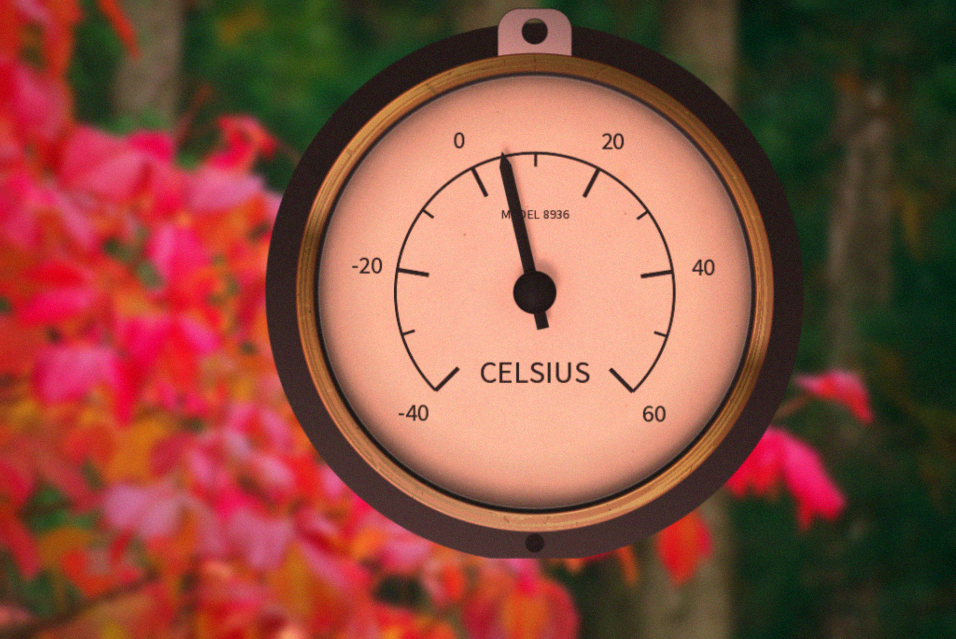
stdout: 5 °C
